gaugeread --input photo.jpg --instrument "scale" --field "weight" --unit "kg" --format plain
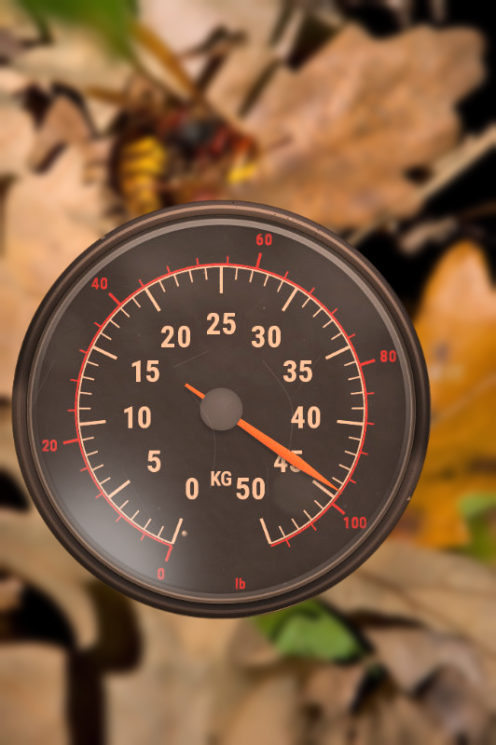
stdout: 44.5 kg
